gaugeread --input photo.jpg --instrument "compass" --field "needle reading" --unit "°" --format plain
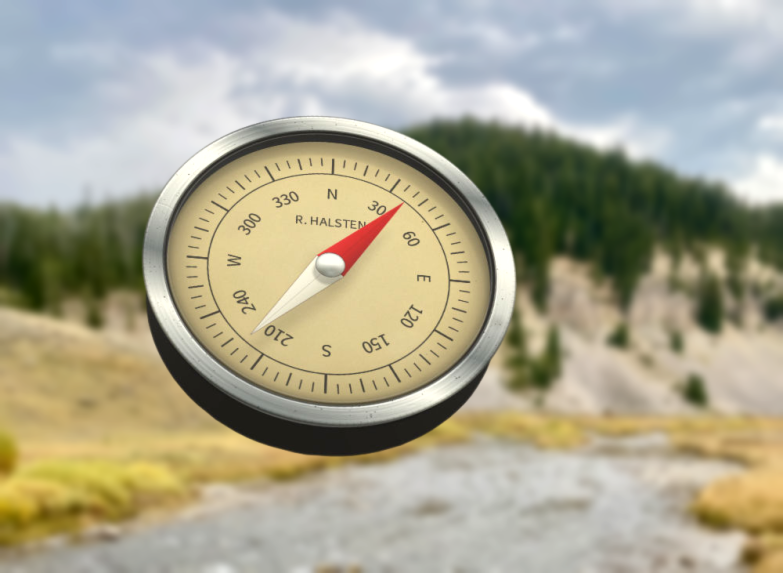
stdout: 40 °
